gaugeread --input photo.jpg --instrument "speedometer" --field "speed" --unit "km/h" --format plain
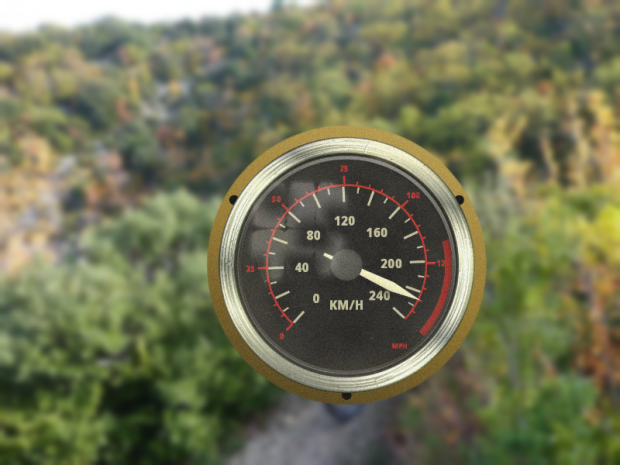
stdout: 225 km/h
